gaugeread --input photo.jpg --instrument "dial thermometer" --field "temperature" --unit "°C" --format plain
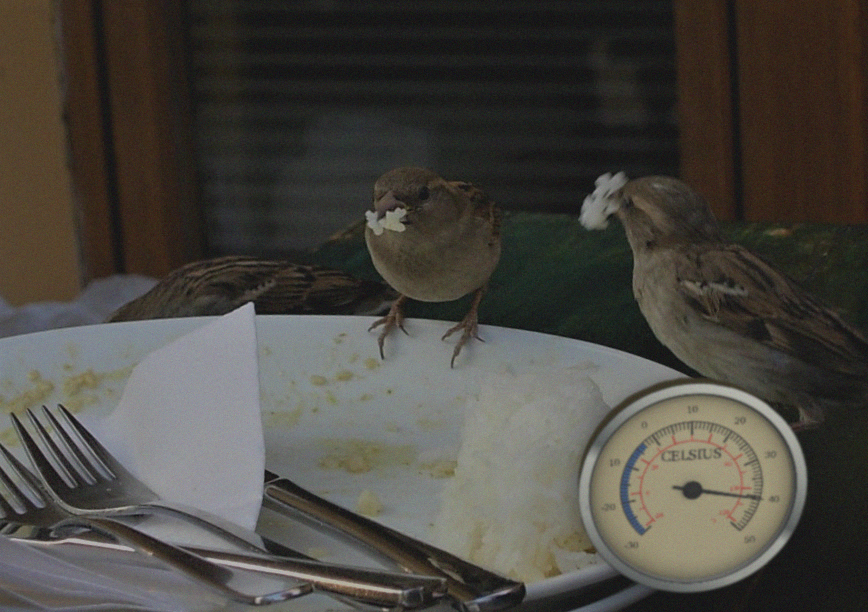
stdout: 40 °C
